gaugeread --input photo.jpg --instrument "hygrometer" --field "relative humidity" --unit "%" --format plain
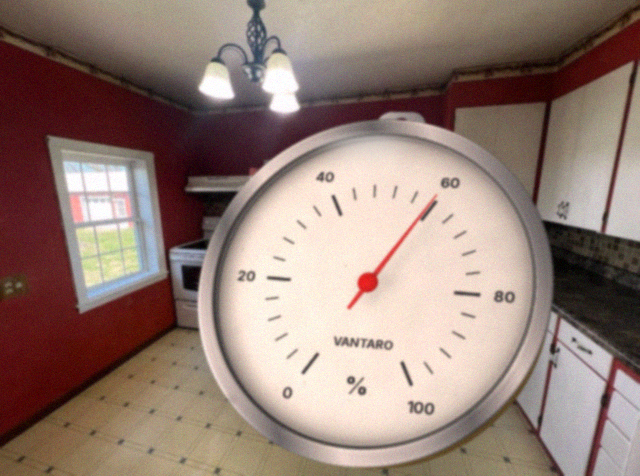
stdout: 60 %
